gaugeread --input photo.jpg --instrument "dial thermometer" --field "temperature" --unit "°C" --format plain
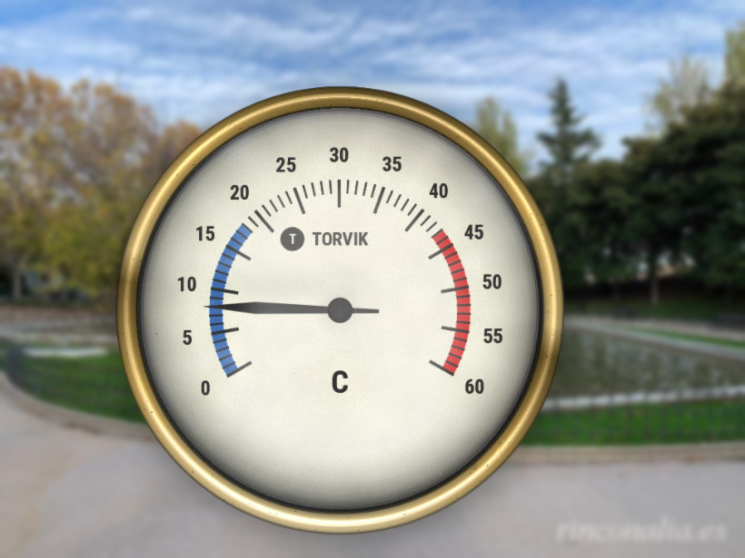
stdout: 8 °C
